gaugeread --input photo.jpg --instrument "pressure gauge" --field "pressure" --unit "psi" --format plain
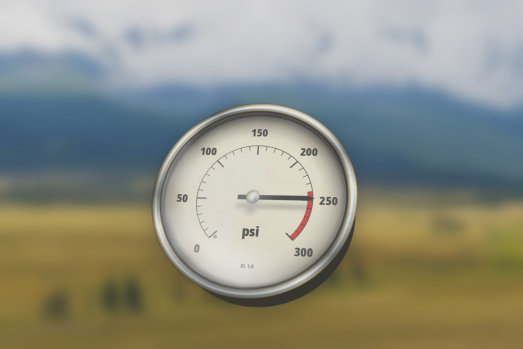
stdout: 250 psi
